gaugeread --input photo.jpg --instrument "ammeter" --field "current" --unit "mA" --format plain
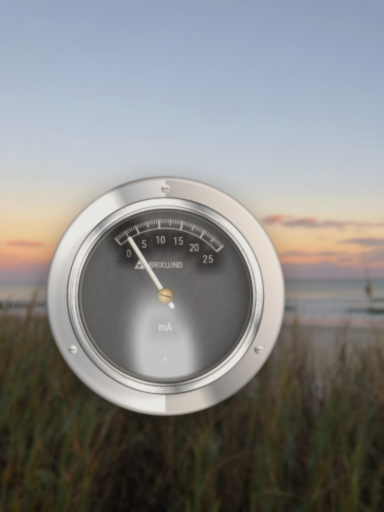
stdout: 2.5 mA
